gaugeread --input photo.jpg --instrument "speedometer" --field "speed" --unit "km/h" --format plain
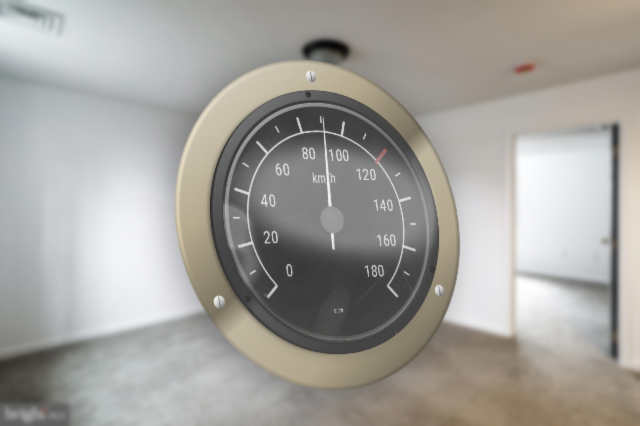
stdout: 90 km/h
